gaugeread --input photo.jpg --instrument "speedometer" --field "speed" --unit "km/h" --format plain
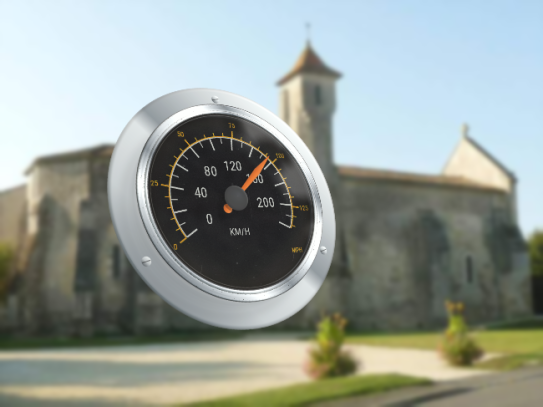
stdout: 155 km/h
